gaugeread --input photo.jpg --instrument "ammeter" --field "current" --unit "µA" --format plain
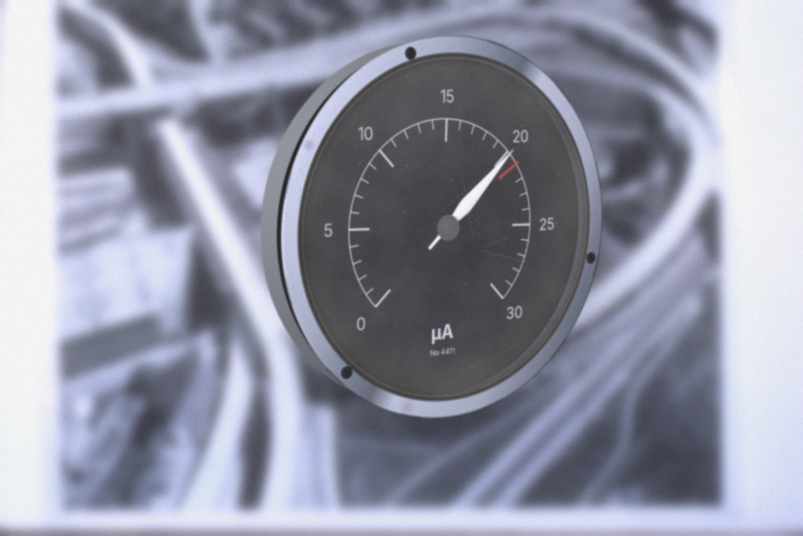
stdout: 20 µA
